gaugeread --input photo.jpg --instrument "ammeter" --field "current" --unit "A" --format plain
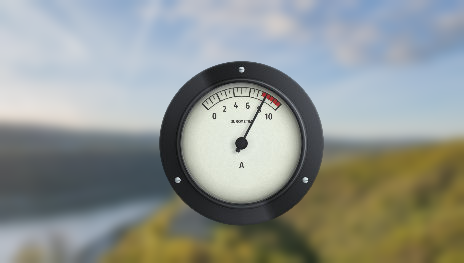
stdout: 8 A
